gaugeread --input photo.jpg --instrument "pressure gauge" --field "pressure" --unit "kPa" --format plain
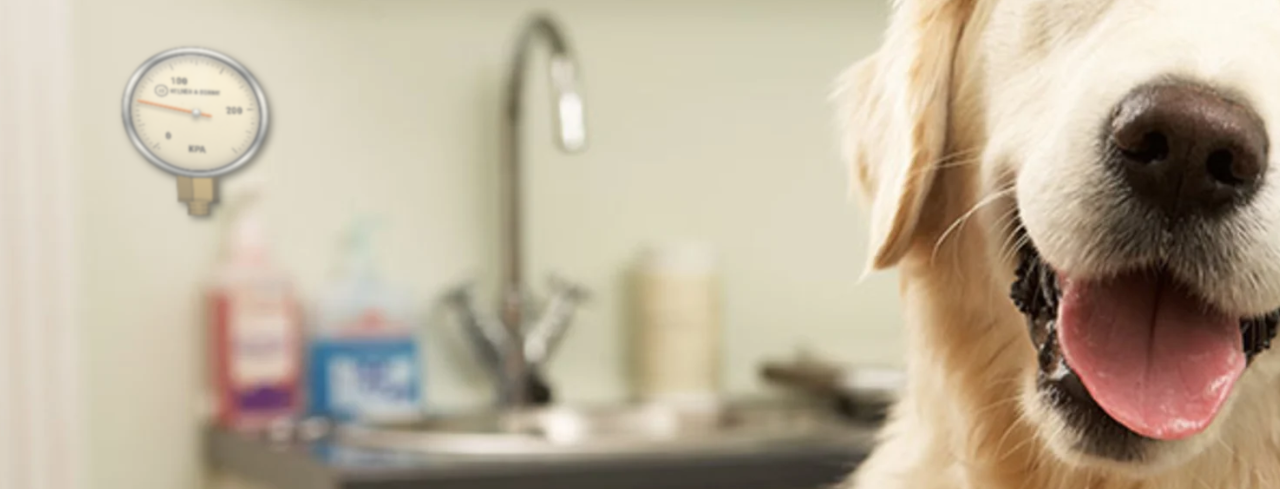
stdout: 50 kPa
